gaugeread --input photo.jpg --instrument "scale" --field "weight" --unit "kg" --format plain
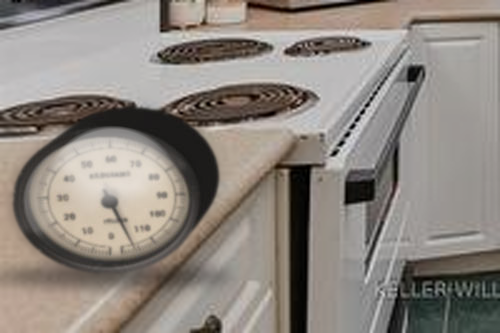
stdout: 115 kg
